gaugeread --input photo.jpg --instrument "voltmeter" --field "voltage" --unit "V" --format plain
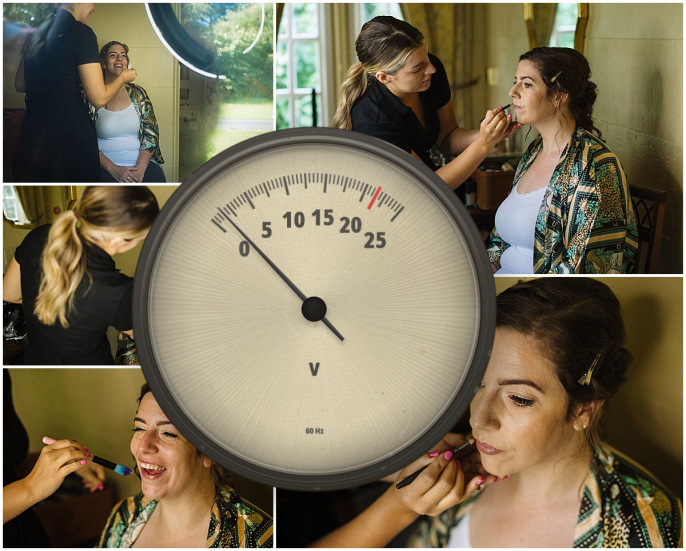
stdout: 1.5 V
